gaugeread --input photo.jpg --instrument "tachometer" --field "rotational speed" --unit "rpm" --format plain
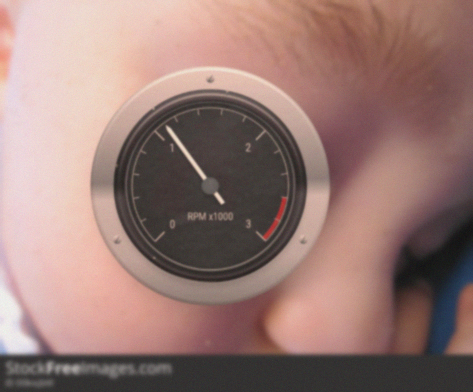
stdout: 1100 rpm
